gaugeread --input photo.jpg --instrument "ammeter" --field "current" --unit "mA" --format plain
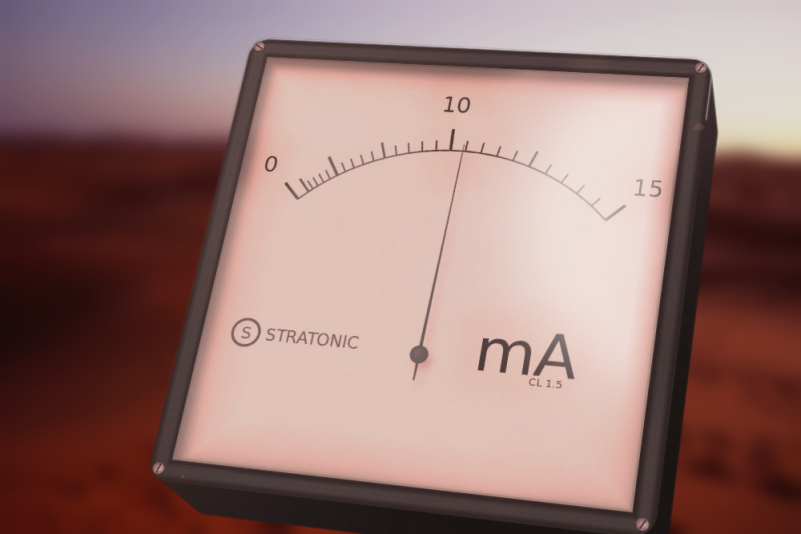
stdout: 10.5 mA
